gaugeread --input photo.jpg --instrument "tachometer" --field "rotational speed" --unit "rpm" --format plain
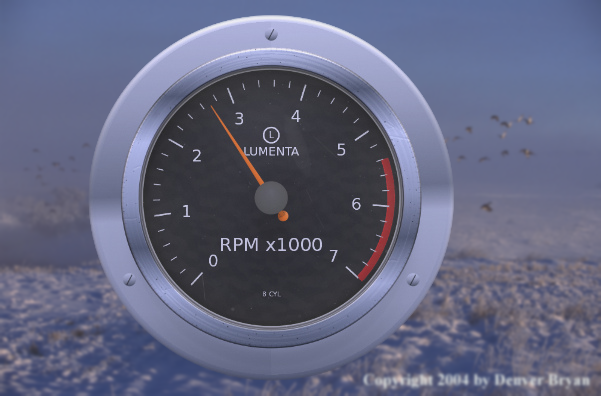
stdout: 2700 rpm
